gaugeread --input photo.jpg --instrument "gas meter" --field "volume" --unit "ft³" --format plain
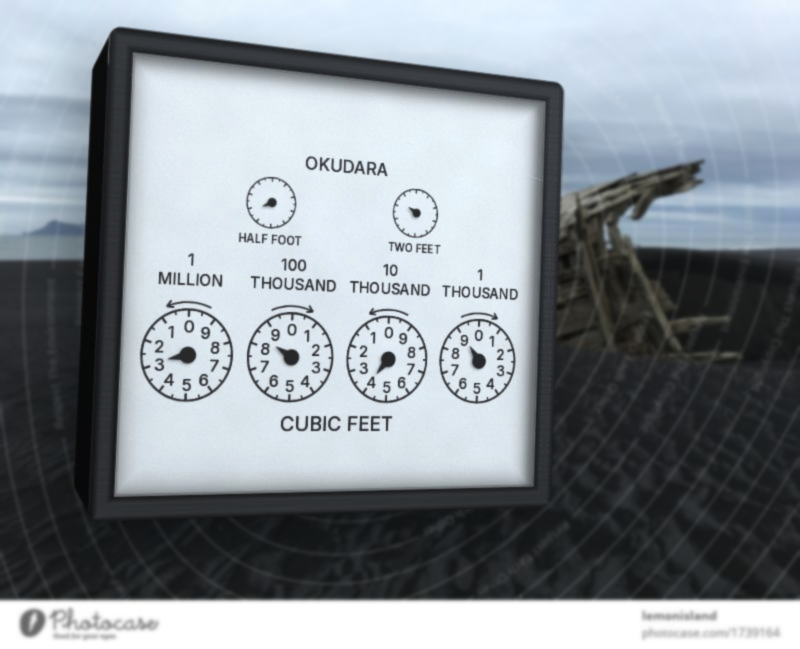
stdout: 283900 ft³
